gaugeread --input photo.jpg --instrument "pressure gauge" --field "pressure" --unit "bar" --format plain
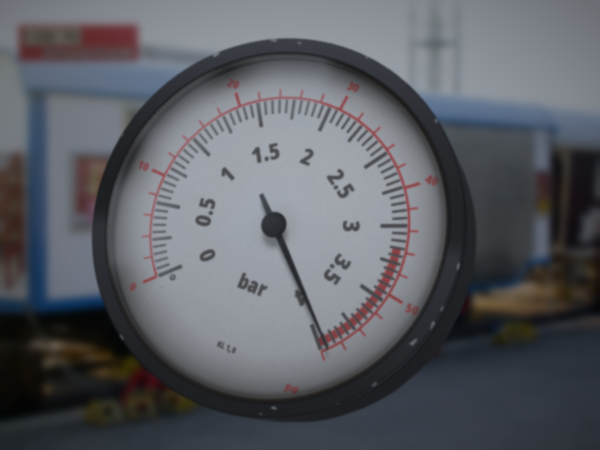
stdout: 3.95 bar
